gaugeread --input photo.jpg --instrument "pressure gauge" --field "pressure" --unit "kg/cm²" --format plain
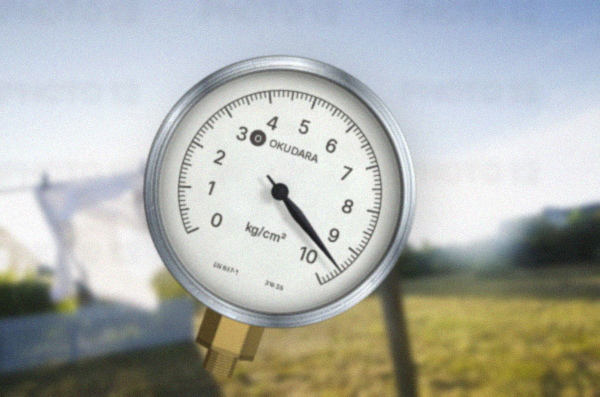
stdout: 9.5 kg/cm²
